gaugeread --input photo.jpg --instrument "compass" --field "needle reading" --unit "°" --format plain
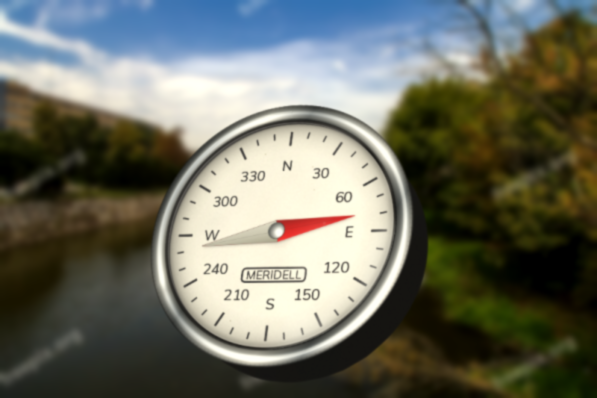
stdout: 80 °
